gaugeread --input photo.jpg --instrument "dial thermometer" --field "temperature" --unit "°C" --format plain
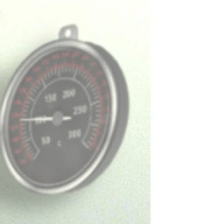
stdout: 100 °C
